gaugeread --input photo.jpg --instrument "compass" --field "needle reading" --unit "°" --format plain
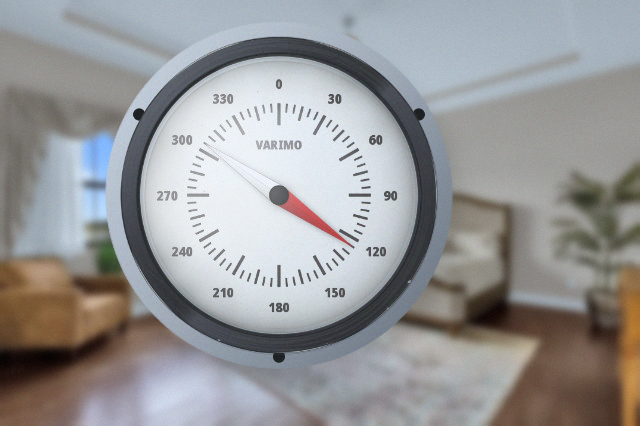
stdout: 125 °
